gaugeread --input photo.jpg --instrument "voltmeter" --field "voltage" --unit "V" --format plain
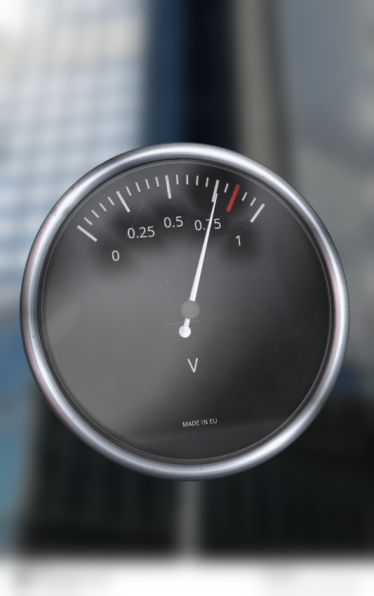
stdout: 0.75 V
